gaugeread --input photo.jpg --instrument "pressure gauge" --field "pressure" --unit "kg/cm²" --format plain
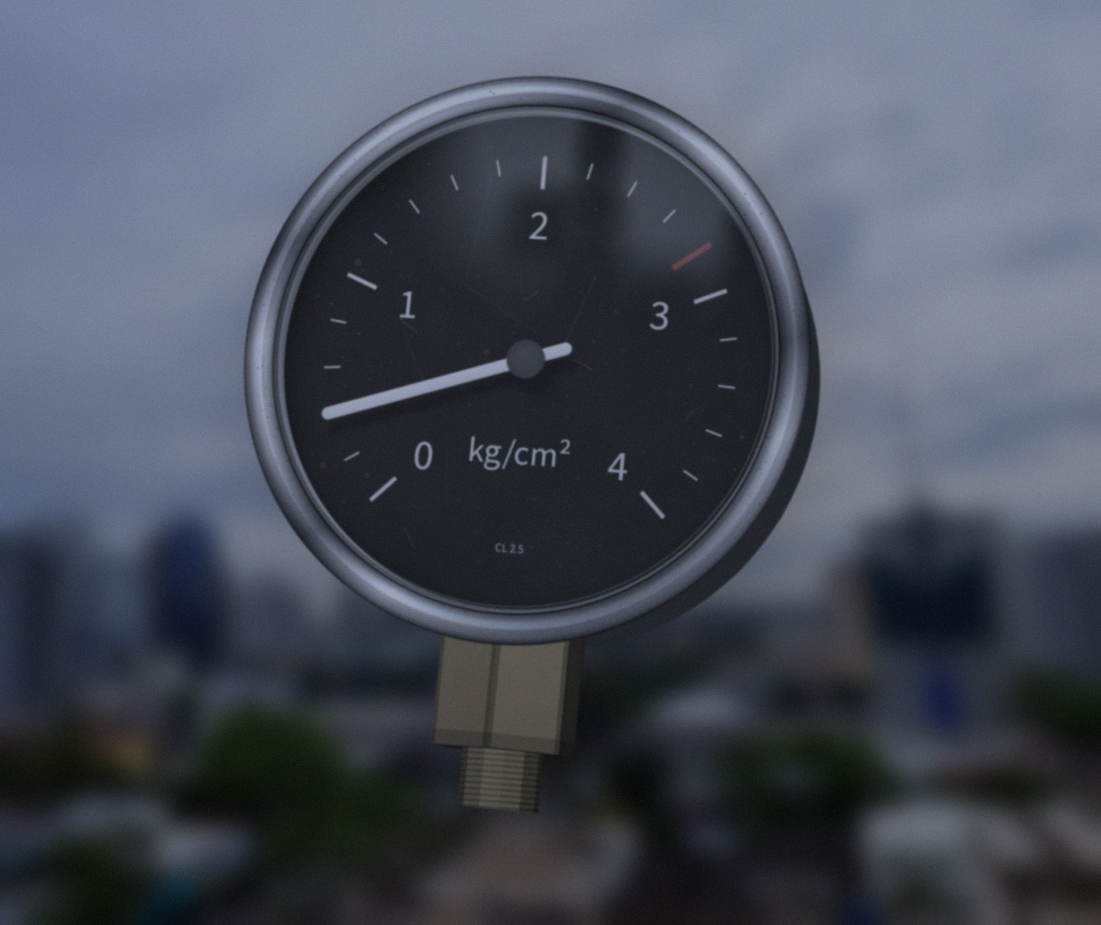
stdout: 0.4 kg/cm²
